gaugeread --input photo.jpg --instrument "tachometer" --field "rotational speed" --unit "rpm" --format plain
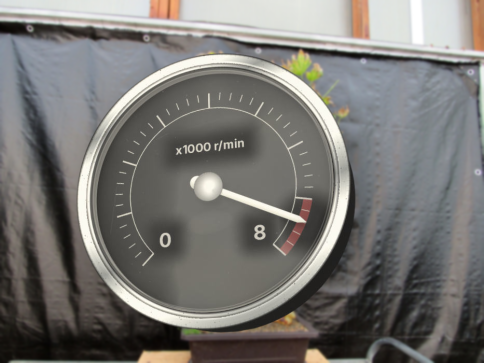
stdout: 7400 rpm
